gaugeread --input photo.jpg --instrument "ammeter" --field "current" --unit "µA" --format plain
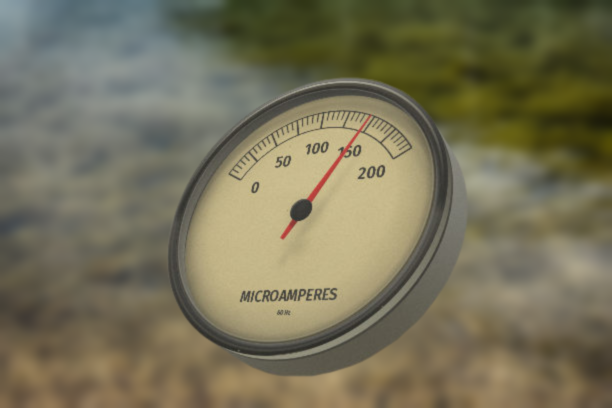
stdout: 150 µA
